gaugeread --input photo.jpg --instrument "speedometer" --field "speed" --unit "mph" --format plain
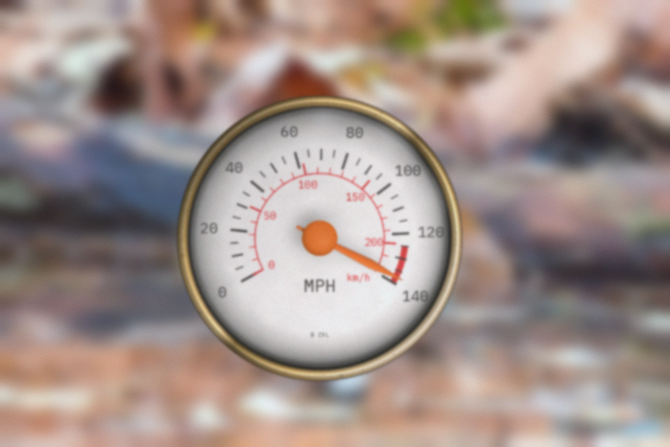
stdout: 137.5 mph
